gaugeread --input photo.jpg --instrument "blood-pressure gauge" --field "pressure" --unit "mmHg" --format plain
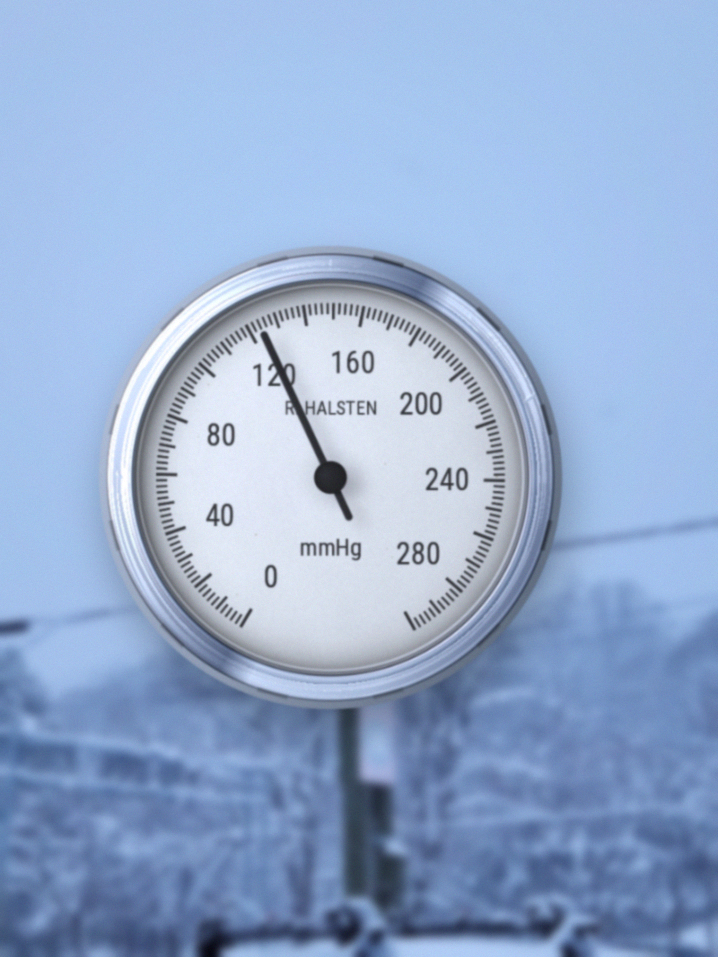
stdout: 124 mmHg
